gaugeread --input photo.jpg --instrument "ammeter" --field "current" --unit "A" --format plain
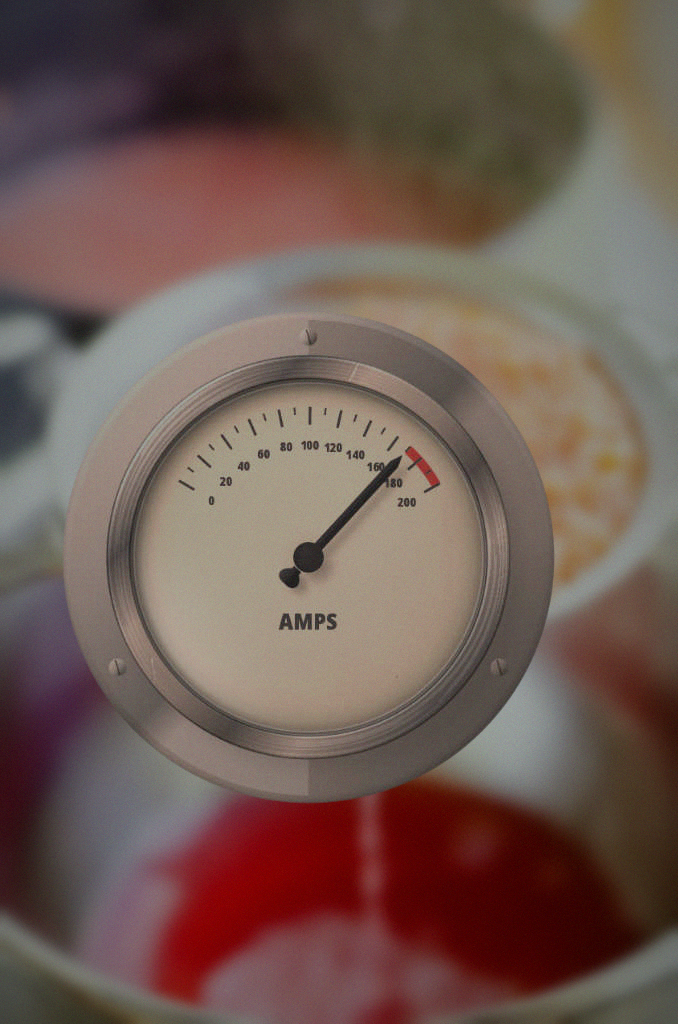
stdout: 170 A
